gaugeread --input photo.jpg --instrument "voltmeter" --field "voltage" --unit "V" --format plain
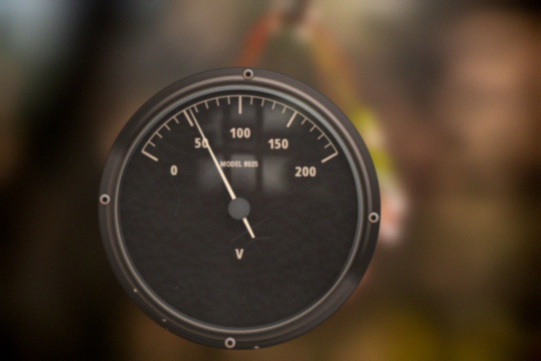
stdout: 55 V
